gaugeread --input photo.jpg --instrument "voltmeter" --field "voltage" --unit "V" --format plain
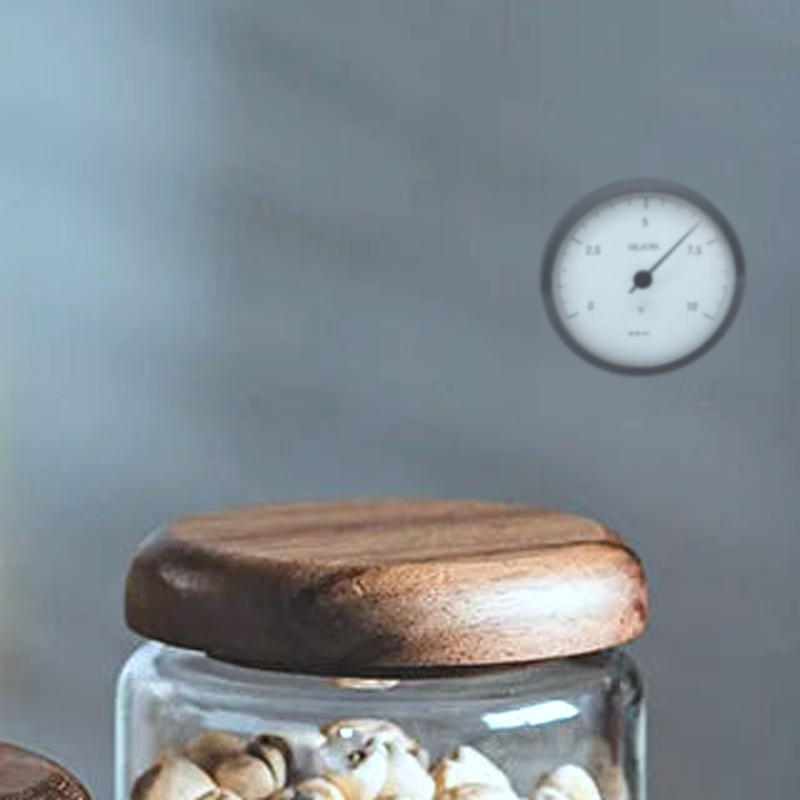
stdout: 6.75 V
